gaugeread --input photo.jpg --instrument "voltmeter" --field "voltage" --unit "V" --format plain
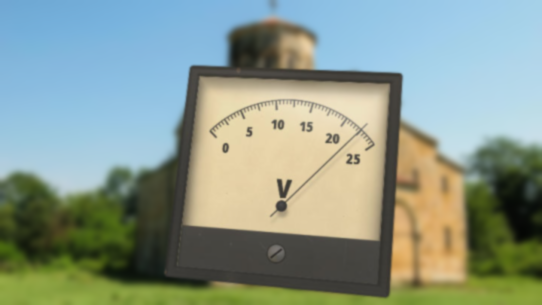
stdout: 22.5 V
